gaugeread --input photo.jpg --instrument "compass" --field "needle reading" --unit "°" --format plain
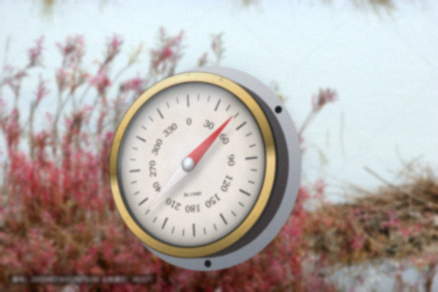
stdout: 50 °
